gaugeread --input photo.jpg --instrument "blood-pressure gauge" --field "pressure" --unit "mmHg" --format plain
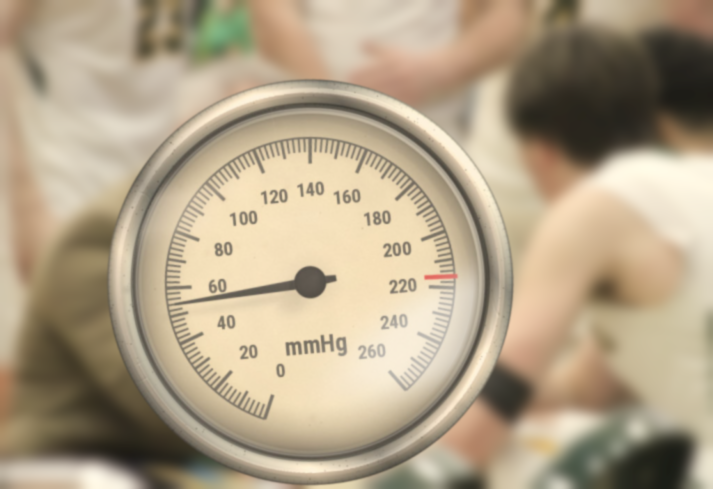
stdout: 54 mmHg
